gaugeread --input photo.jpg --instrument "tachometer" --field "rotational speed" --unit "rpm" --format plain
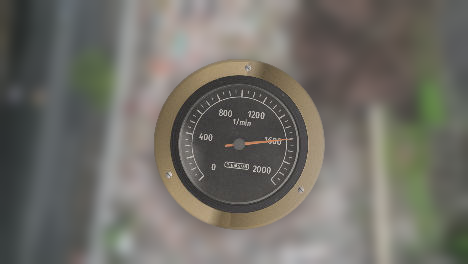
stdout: 1600 rpm
